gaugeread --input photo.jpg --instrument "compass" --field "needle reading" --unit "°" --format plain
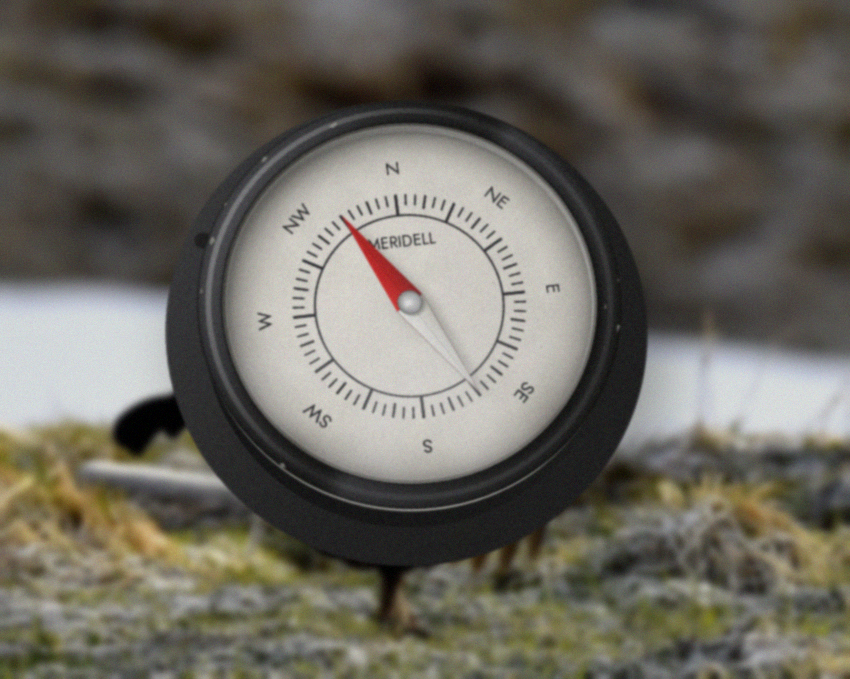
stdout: 330 °
